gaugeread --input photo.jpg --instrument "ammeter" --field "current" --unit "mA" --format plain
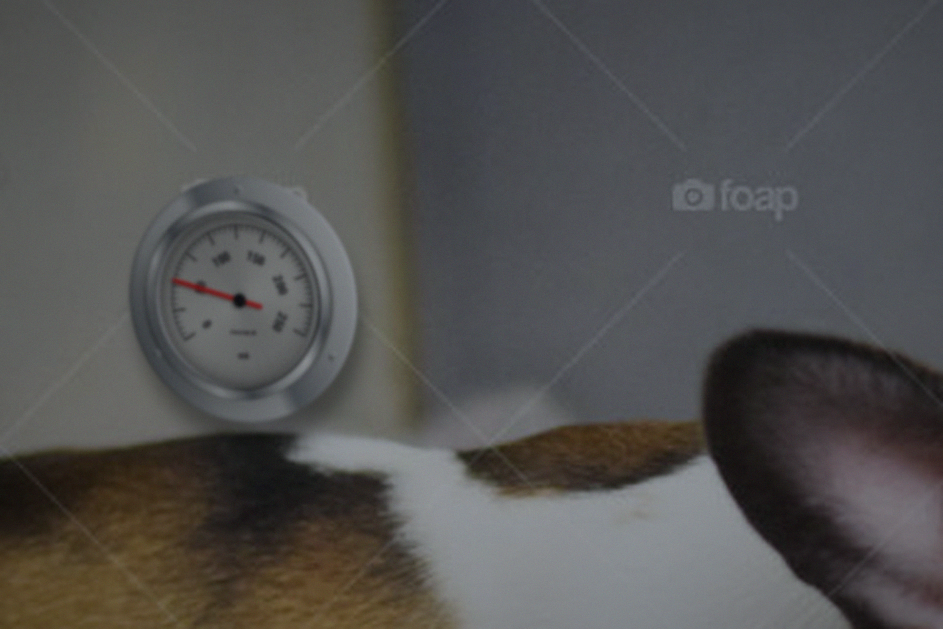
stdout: 50 mA
